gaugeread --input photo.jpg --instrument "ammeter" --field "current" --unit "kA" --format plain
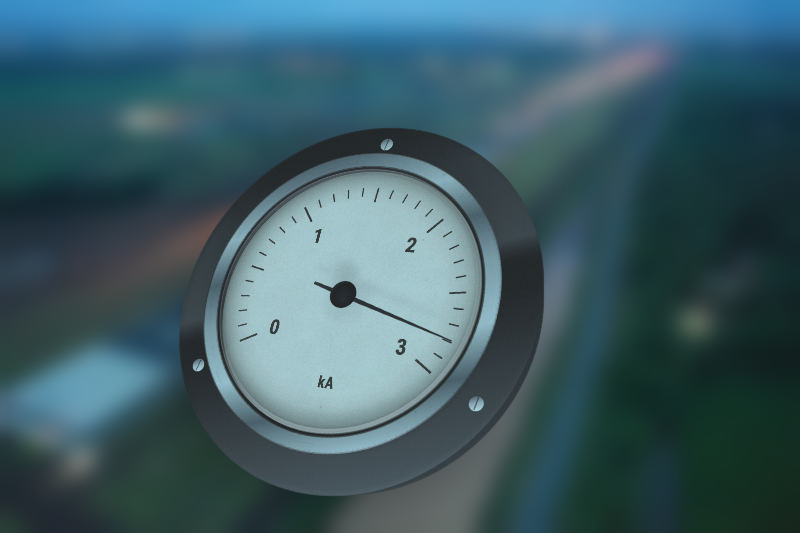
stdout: 2.8 kA
